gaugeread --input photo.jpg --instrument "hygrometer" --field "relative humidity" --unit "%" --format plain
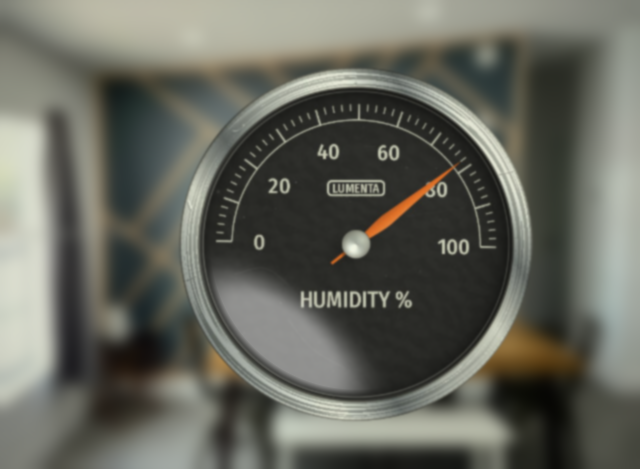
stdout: 78 %
